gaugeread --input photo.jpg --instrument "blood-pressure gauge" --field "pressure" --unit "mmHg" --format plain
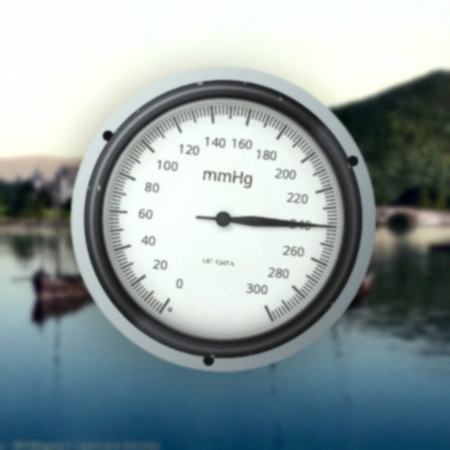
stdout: 240 mmHg
